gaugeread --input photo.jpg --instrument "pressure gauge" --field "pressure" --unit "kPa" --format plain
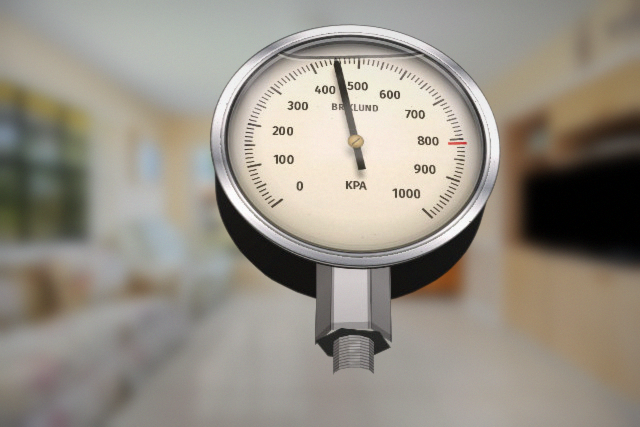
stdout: 450 kPa
